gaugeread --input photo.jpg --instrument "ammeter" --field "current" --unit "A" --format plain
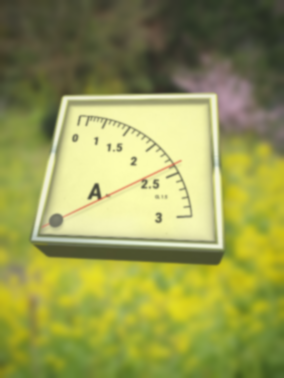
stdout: 2.4 A
